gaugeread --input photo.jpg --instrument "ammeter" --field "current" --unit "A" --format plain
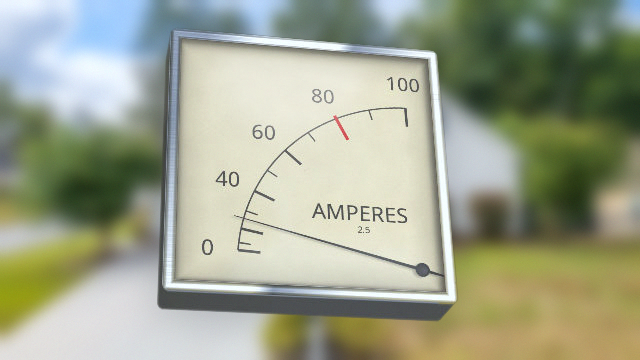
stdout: 25 A
